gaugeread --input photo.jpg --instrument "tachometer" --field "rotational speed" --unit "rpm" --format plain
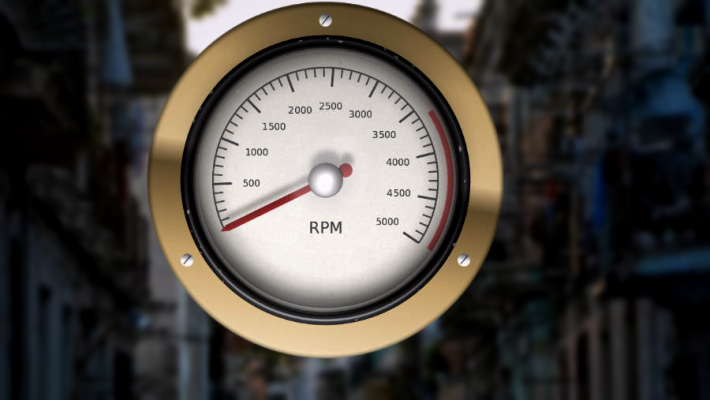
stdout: 0 rpm
